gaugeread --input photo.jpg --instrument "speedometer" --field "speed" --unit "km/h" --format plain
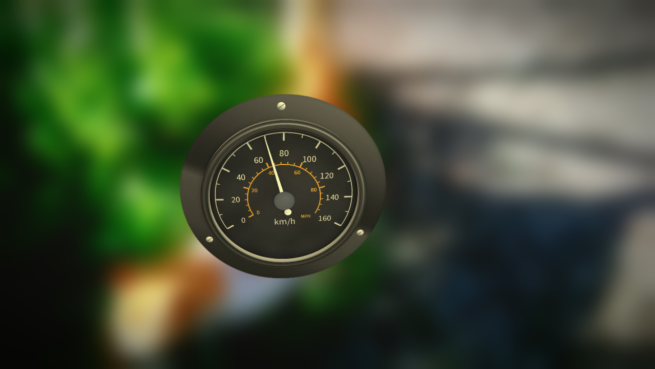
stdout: 70 km/h
